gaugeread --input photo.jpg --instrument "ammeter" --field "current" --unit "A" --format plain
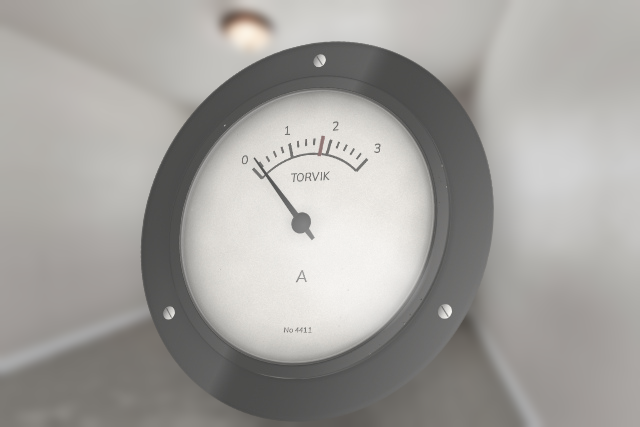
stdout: 0.2 A
